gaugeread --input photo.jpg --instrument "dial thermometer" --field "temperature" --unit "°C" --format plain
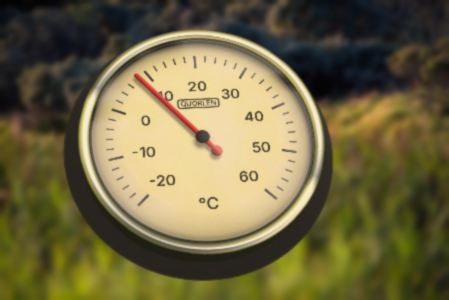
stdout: 8 °C
